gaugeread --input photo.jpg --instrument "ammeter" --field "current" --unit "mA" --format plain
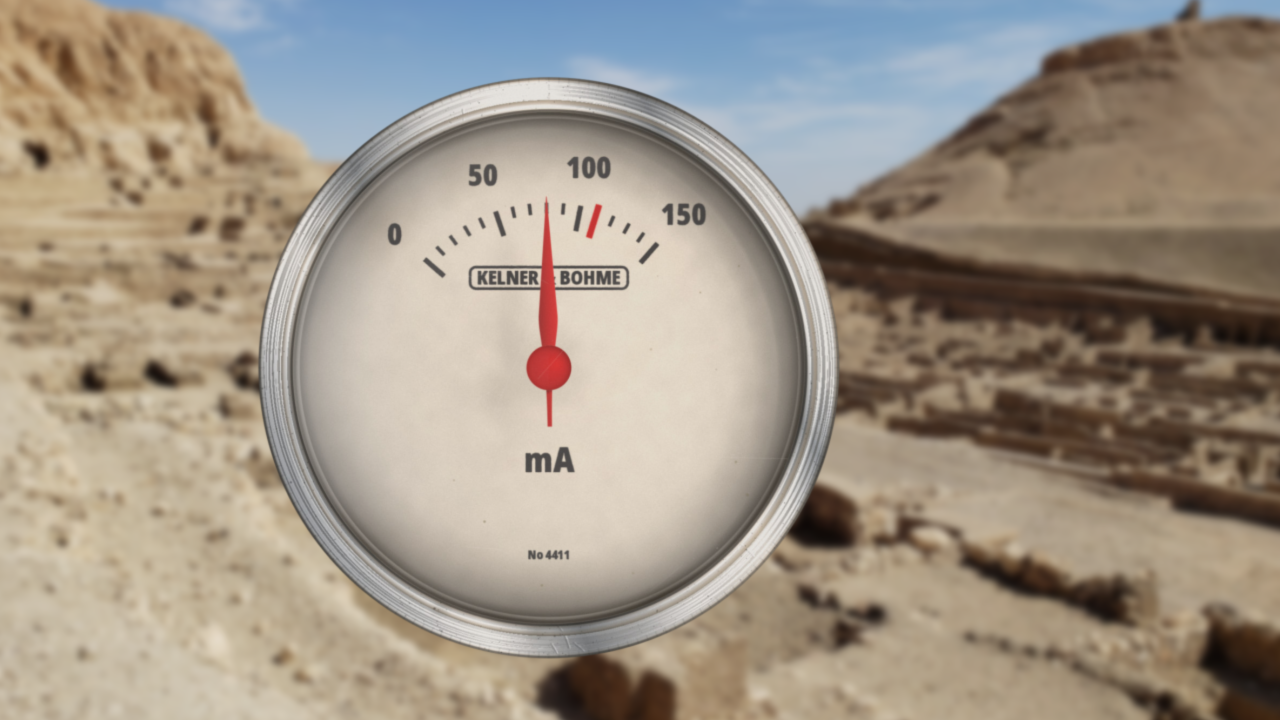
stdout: 80 mA
